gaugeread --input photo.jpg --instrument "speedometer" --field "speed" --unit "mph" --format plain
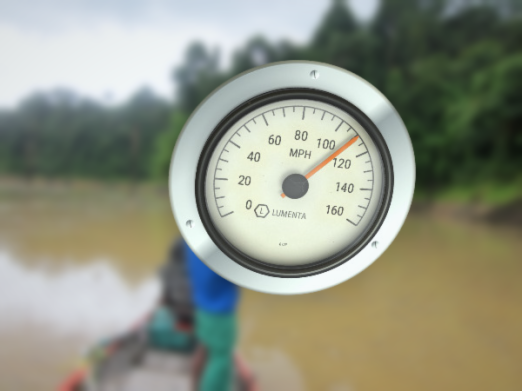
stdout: 110 mph
